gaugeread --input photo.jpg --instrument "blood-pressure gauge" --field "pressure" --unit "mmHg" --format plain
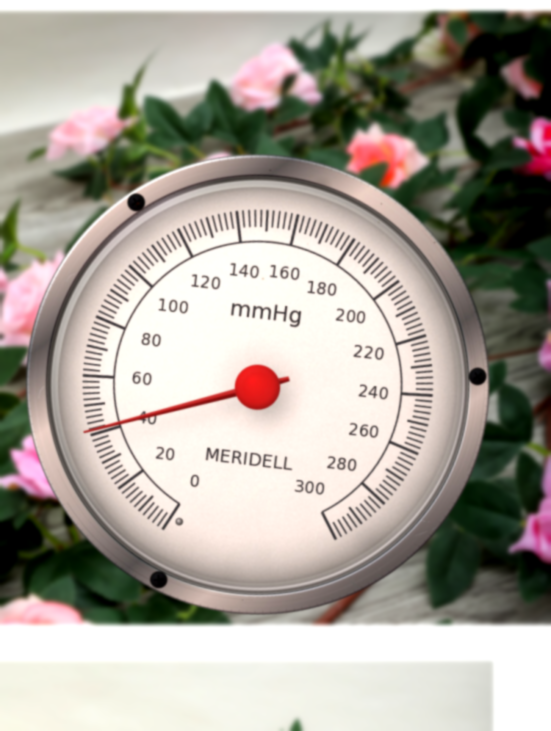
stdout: 42 mmHg
